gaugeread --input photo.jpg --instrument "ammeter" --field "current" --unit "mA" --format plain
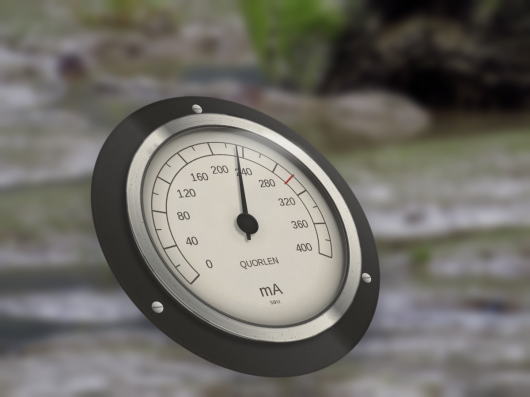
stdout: 230 mA
